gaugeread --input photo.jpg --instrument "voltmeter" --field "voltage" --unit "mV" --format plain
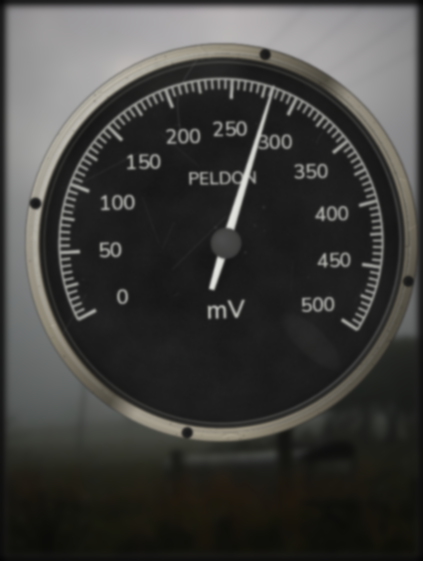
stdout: 280 mV
